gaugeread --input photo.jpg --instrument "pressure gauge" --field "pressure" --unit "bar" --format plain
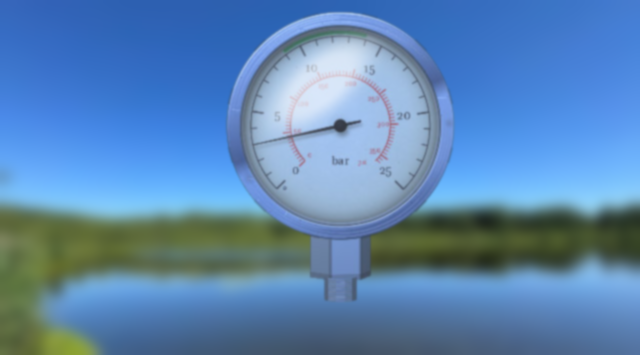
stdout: 3 bar
